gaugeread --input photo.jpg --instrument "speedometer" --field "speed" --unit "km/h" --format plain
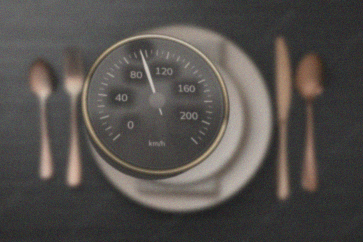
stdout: 95 km/h
